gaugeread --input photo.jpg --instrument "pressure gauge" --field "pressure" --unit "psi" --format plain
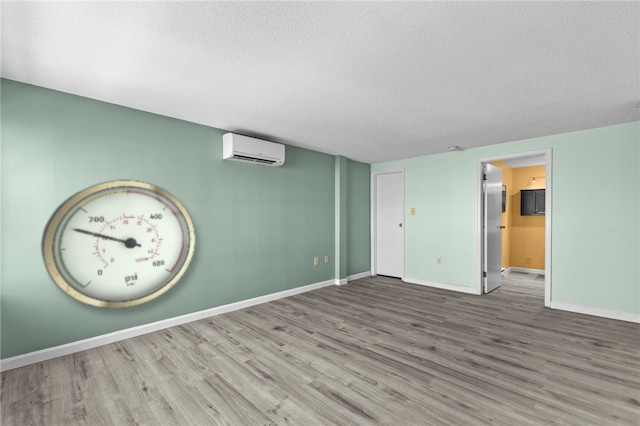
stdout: 150 psi
